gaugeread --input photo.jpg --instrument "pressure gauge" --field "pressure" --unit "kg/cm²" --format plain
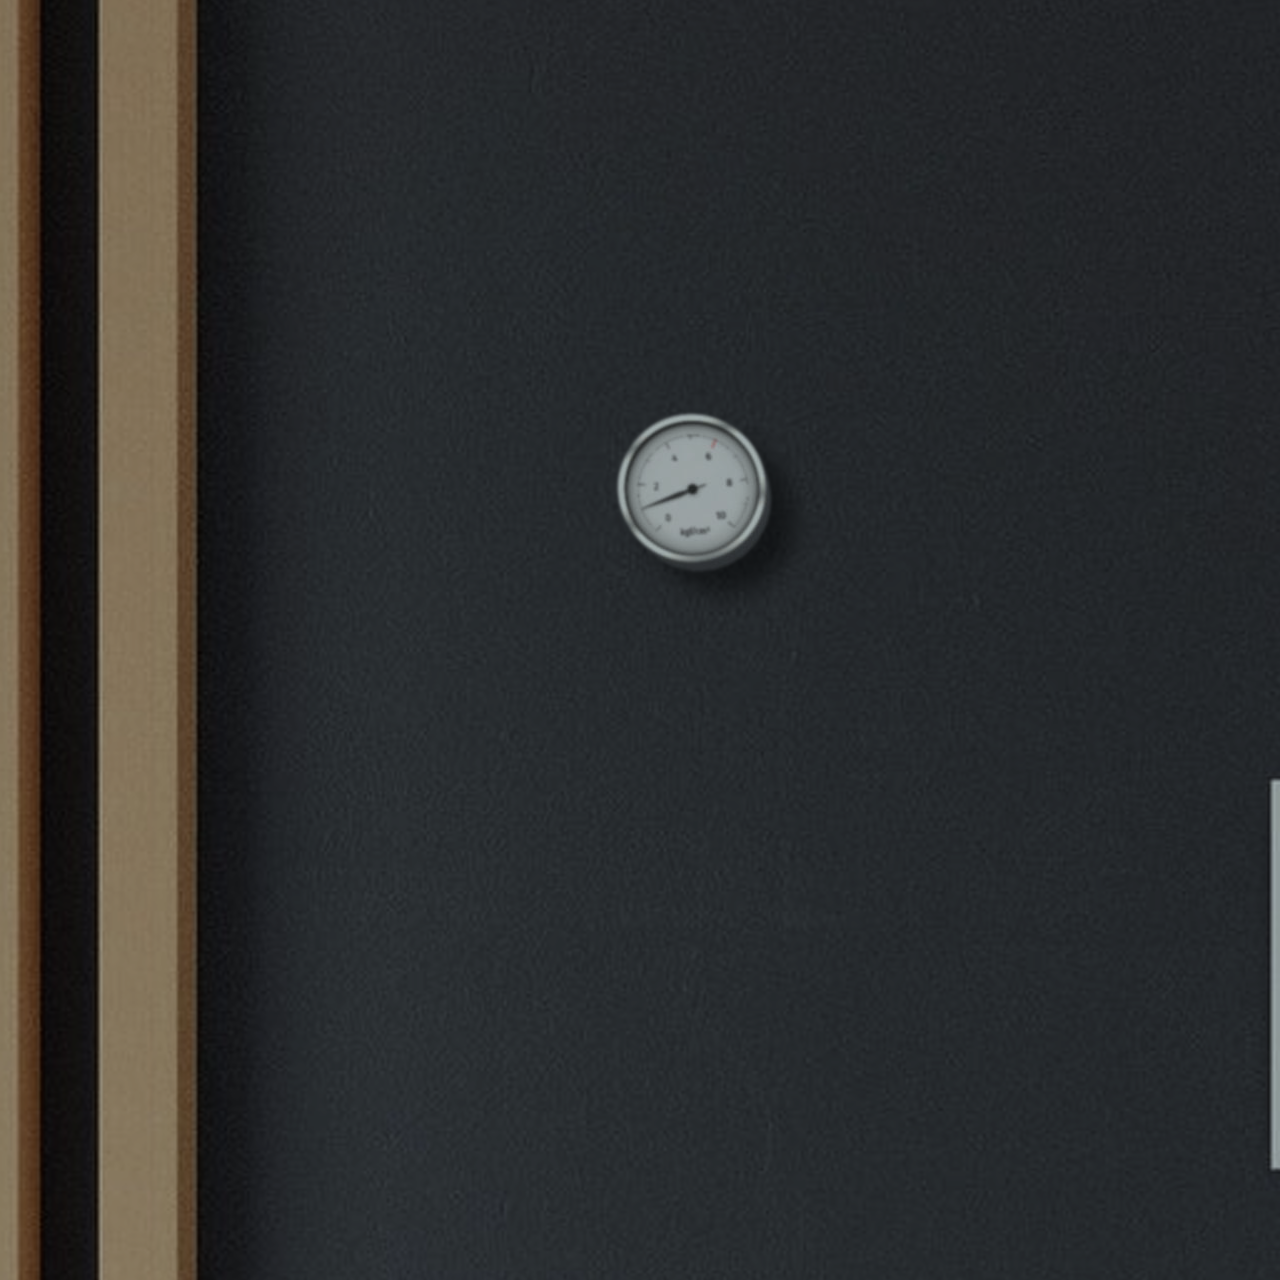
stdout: 1 kg/cm²
